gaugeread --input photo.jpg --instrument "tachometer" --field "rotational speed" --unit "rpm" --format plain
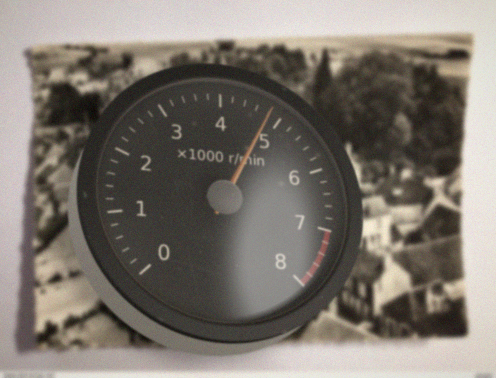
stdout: 4800 rpm
